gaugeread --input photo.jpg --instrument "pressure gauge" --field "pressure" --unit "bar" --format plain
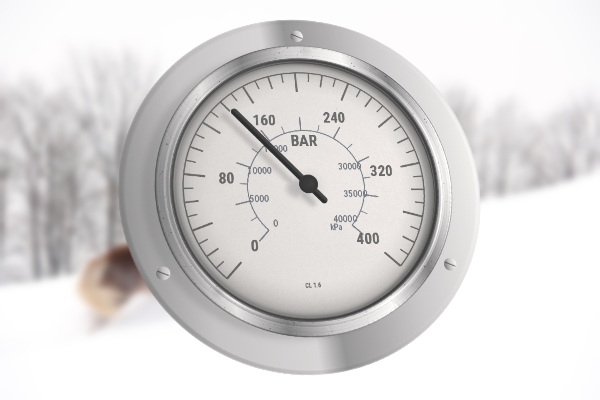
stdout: 140 bar
